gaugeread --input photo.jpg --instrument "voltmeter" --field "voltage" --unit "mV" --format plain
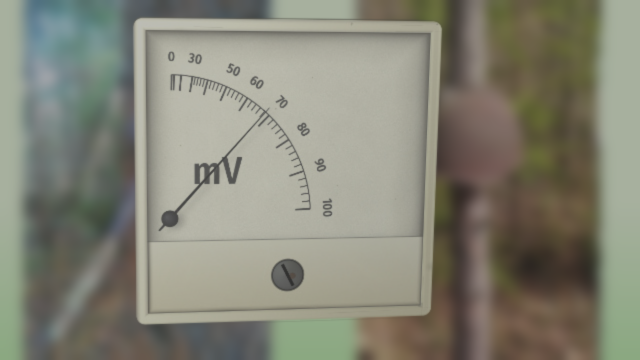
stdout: 68 mV
